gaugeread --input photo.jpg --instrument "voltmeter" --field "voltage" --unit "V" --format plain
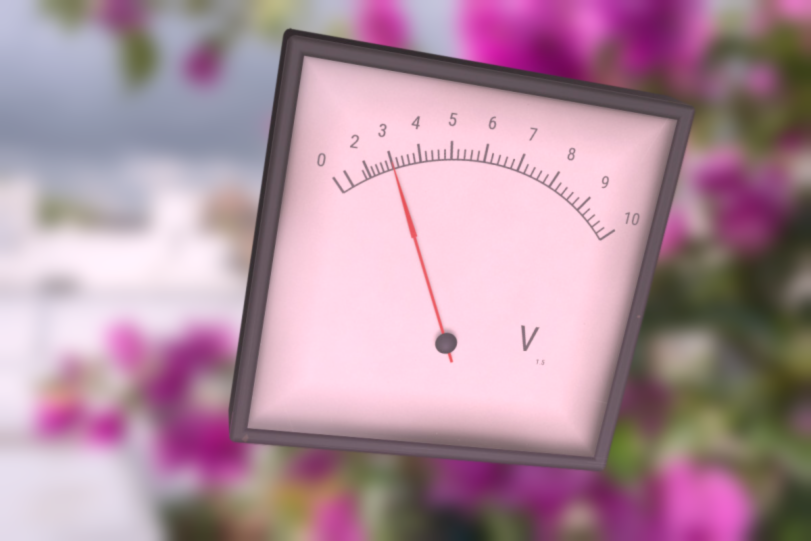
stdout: 3 V
